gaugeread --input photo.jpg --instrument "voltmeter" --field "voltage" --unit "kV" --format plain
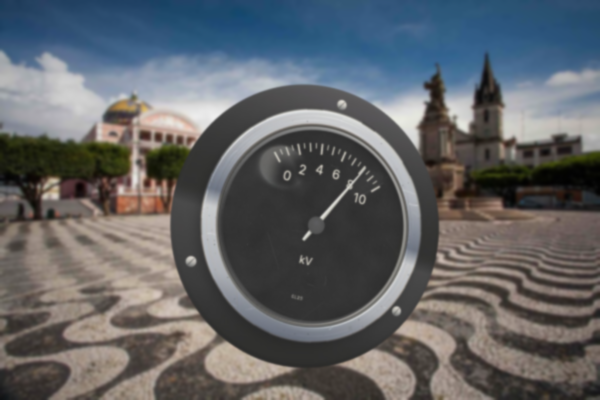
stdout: 8 kV
